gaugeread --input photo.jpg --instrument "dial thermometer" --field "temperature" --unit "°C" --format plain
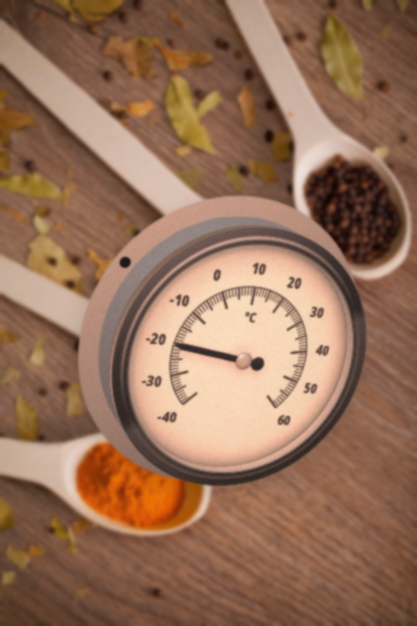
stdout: -20 °C
